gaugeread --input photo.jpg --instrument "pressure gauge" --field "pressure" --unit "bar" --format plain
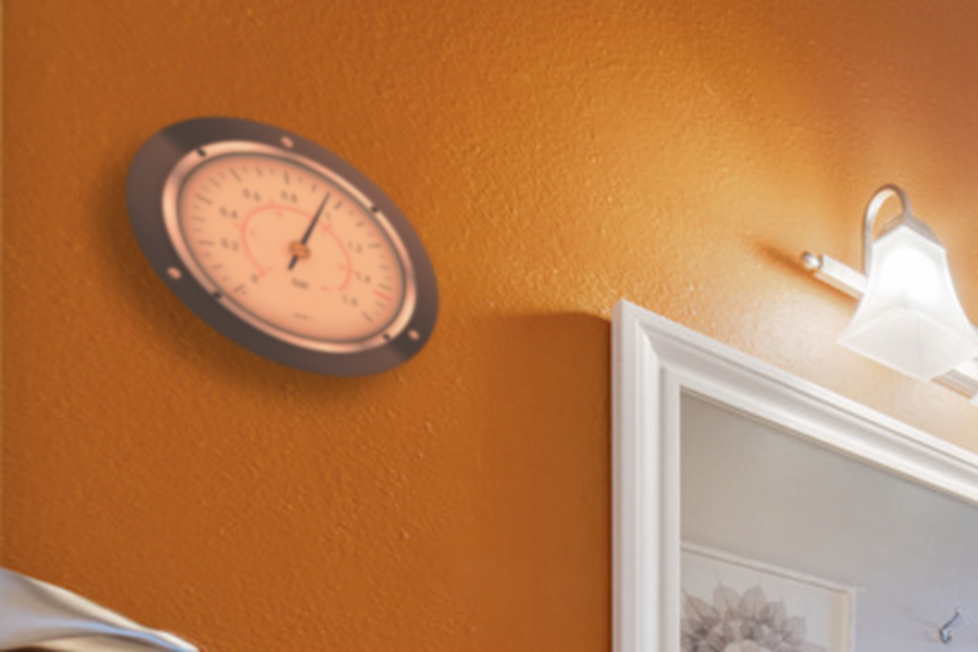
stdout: 0.95 bar
